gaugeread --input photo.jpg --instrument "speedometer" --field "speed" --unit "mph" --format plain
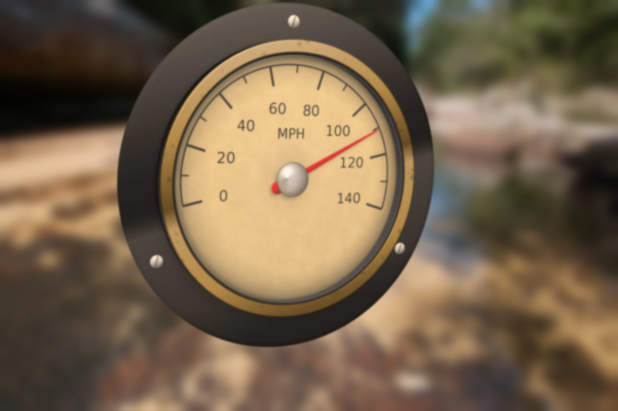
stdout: 110 mph
